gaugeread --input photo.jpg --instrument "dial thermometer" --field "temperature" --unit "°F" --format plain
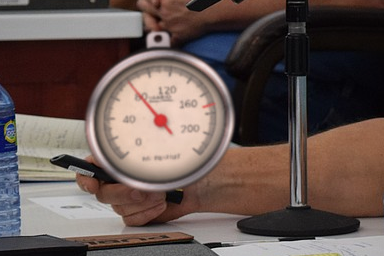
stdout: 80 °F
